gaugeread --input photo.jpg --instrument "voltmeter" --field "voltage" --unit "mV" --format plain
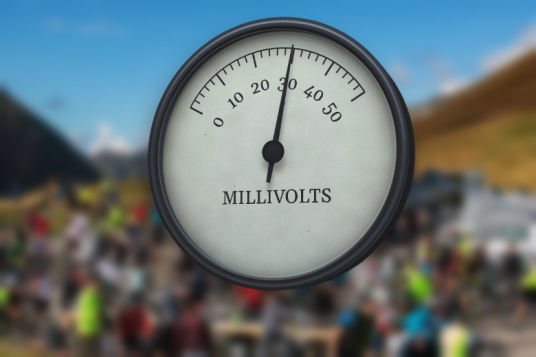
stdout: 30 mV
